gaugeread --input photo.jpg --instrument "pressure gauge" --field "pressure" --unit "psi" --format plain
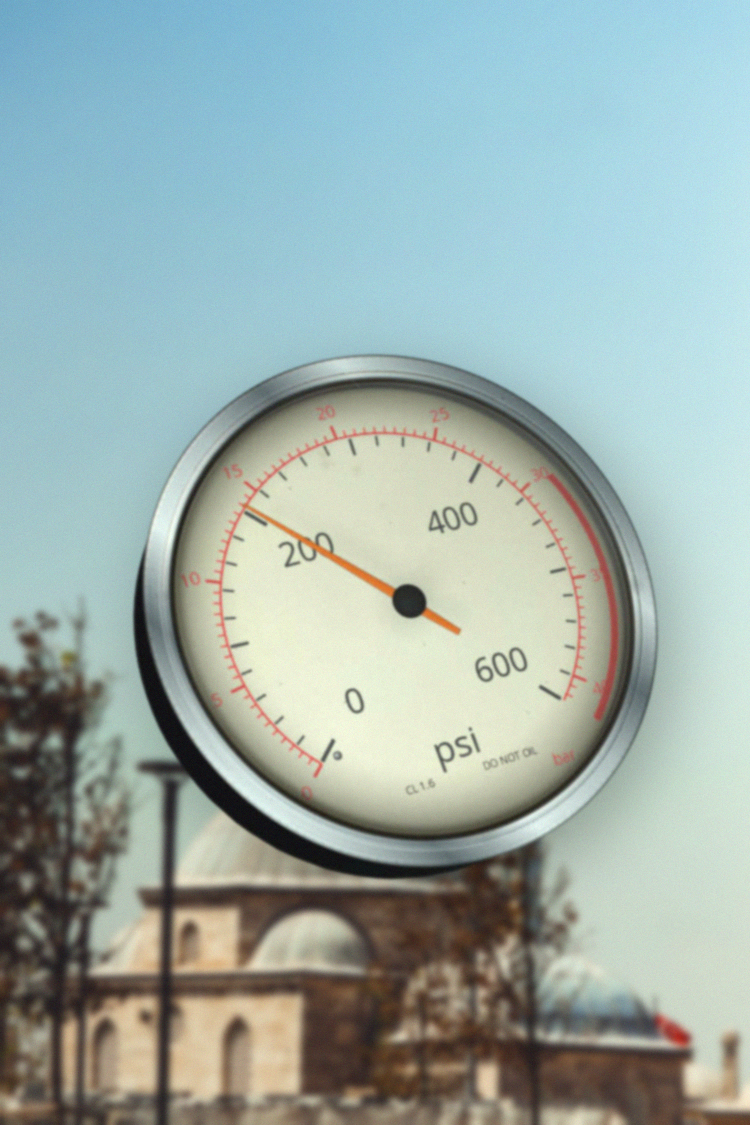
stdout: 200 psi
